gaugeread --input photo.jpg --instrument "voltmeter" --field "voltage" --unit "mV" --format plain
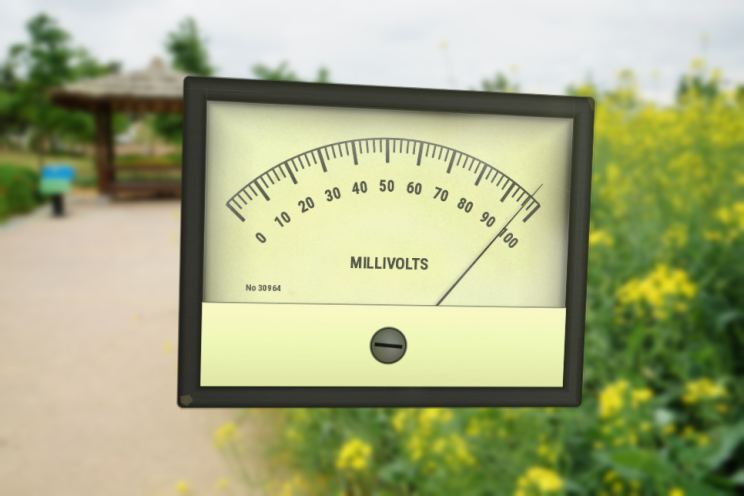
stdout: 96 mV
